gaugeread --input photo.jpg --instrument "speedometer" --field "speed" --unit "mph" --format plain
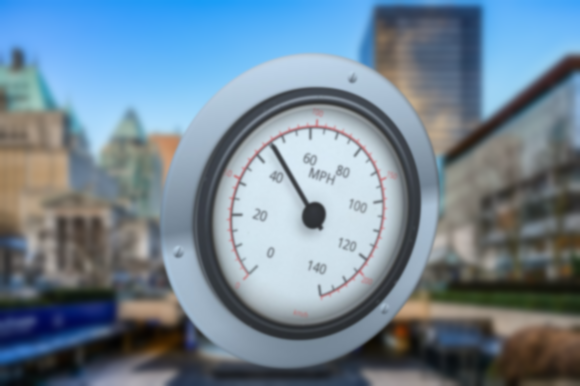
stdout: 45 mph
